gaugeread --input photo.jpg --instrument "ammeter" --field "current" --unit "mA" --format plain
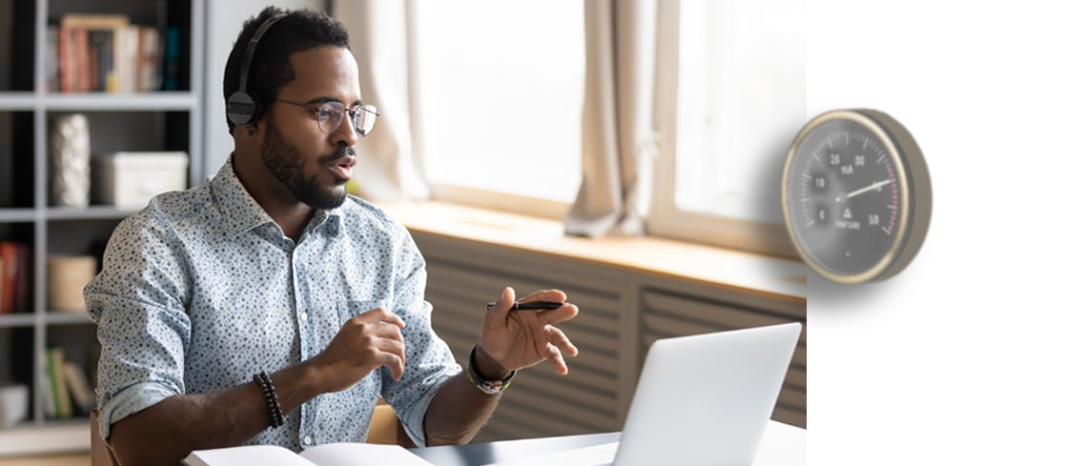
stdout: 40 mA
